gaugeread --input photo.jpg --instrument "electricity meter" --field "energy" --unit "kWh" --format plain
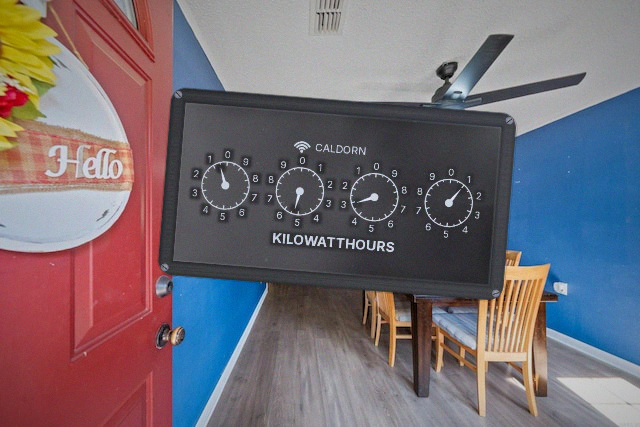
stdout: 531 kWh
